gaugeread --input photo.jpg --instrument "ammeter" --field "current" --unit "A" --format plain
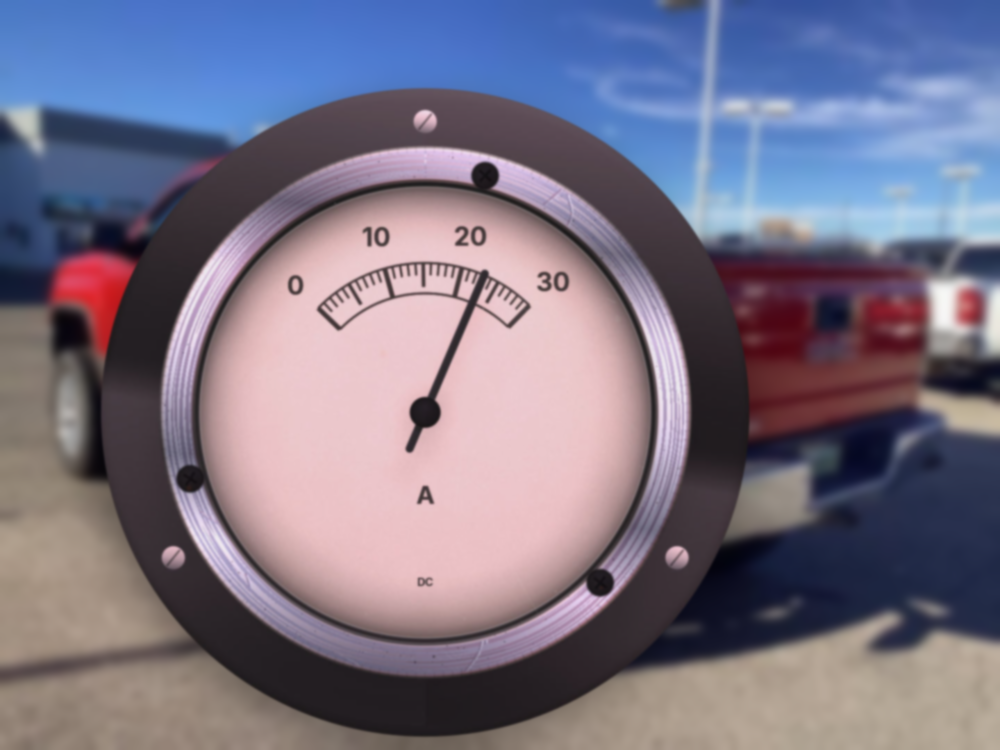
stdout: 23 A
